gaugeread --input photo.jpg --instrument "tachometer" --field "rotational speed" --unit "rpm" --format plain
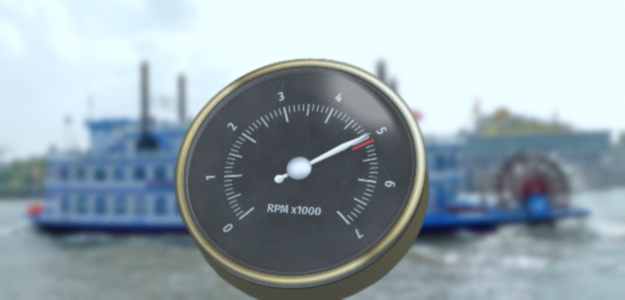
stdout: 5000 rpm
